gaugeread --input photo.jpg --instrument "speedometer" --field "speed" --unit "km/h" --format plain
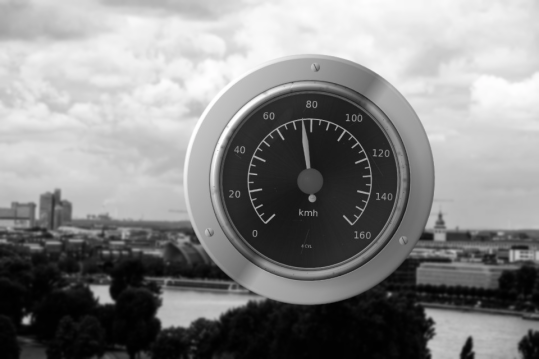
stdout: 75 km/h
